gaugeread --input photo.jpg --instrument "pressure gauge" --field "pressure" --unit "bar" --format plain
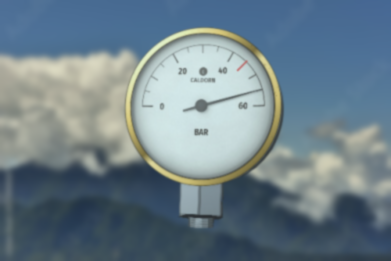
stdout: 55 bar
